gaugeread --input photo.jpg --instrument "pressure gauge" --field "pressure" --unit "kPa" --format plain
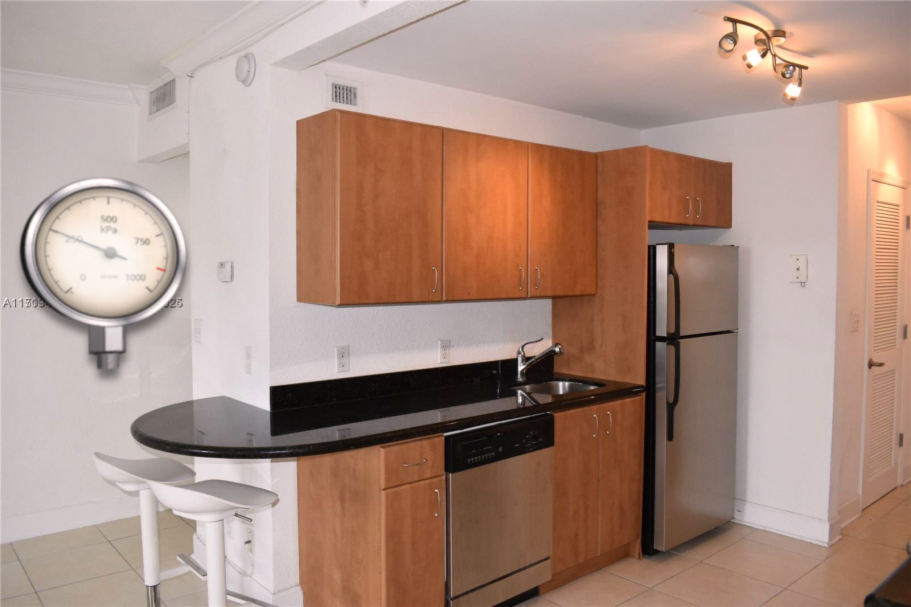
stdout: 250 kPa
